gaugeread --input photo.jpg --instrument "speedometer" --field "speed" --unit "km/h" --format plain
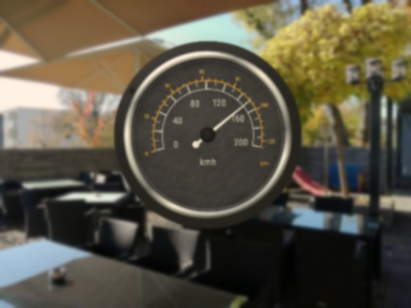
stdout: 150 km/h
